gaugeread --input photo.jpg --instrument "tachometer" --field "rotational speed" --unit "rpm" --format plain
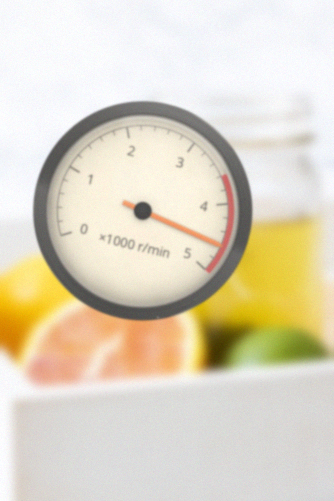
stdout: 4600 rpm
